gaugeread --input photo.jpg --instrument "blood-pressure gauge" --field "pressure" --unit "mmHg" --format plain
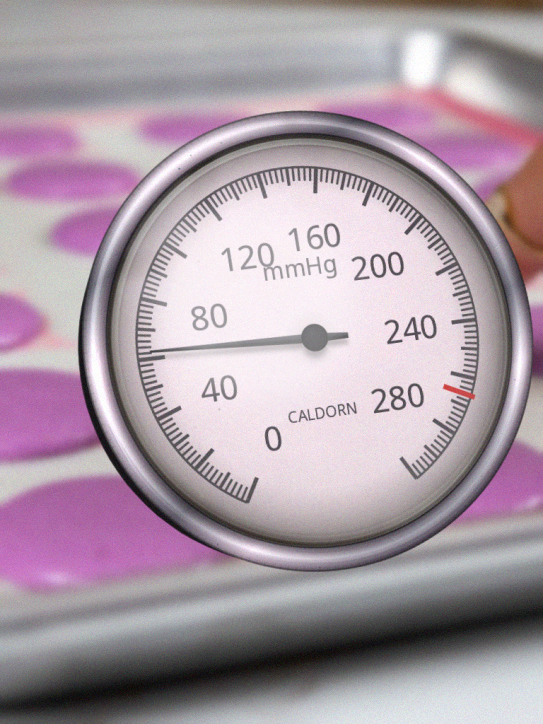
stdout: 62 mmHg
